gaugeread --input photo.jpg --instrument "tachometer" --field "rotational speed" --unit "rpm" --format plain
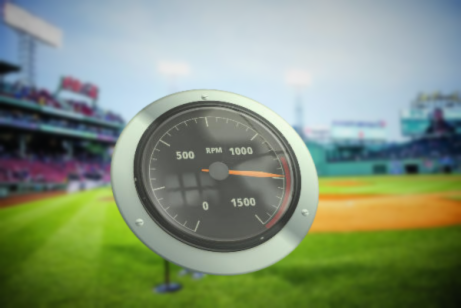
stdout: 1250 rpm
